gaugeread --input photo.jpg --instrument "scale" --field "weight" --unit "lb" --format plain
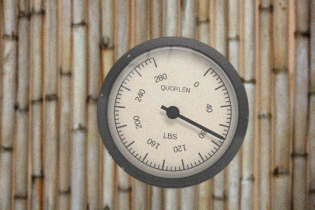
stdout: 72 lb
